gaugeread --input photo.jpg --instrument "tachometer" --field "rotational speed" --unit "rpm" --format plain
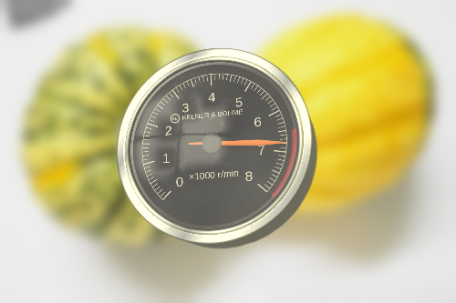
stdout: 6800 rpm
